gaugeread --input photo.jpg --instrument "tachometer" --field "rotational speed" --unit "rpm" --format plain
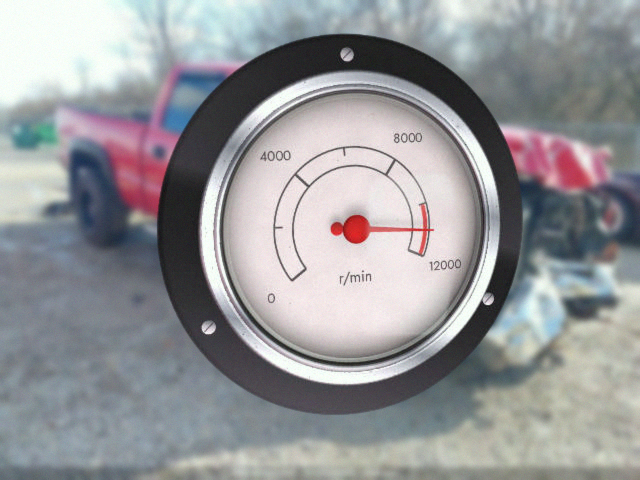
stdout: 11000 rpm
